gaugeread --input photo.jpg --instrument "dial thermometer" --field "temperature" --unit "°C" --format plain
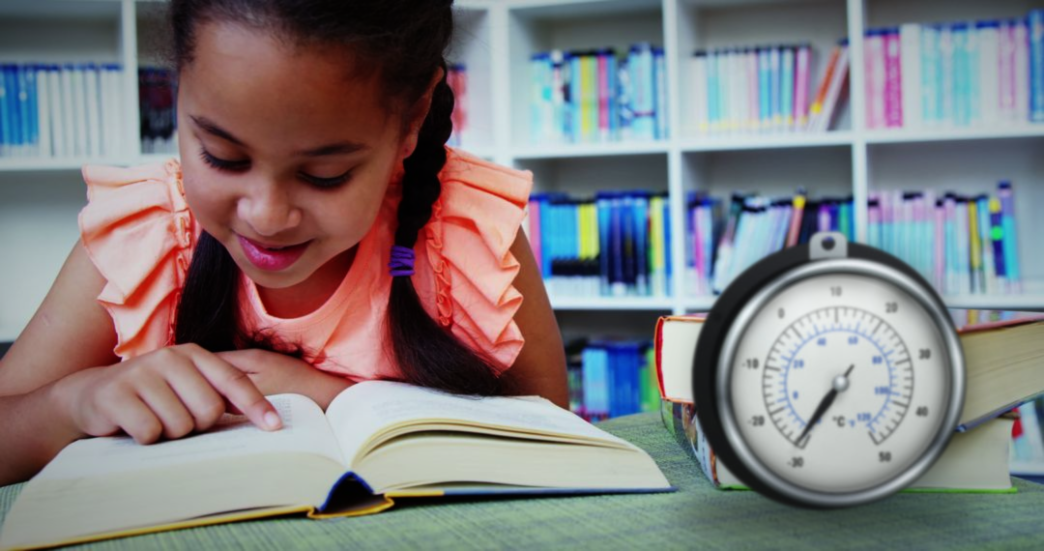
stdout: -28 °C
